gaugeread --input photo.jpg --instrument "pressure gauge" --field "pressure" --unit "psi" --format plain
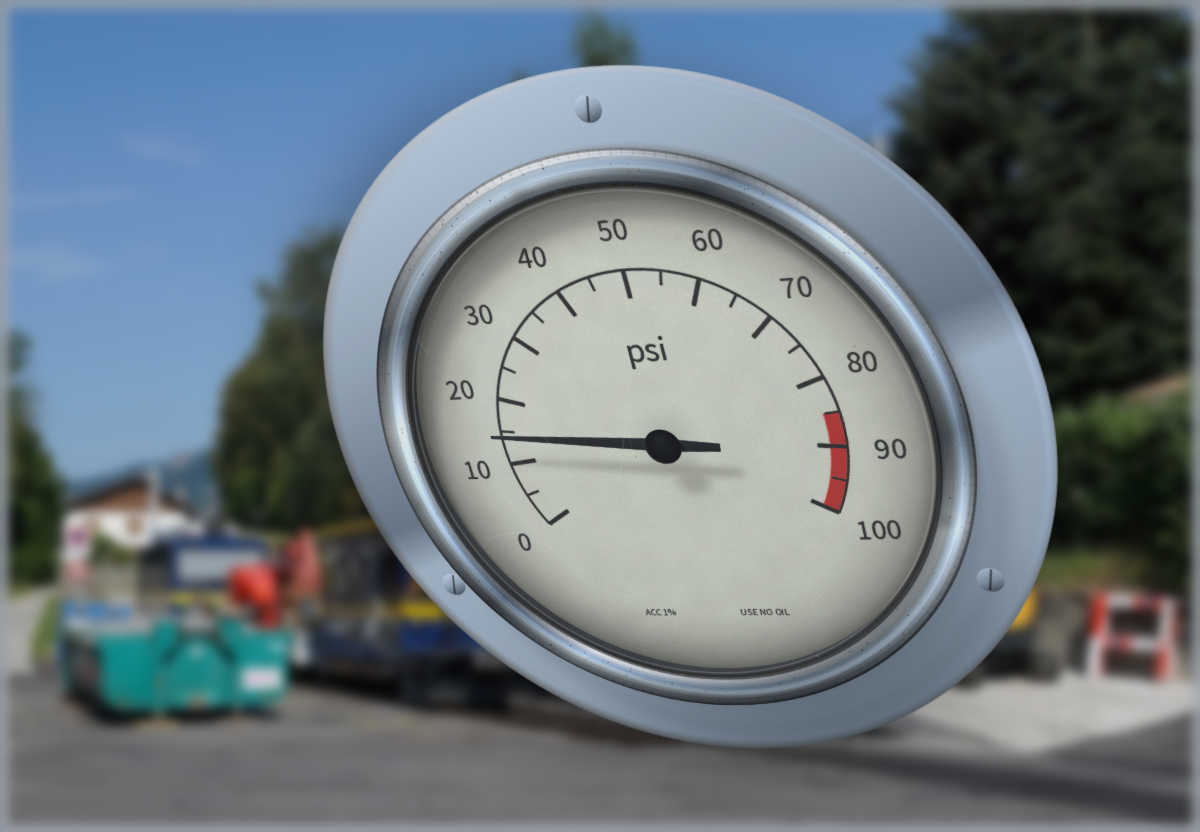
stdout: 15 psi
